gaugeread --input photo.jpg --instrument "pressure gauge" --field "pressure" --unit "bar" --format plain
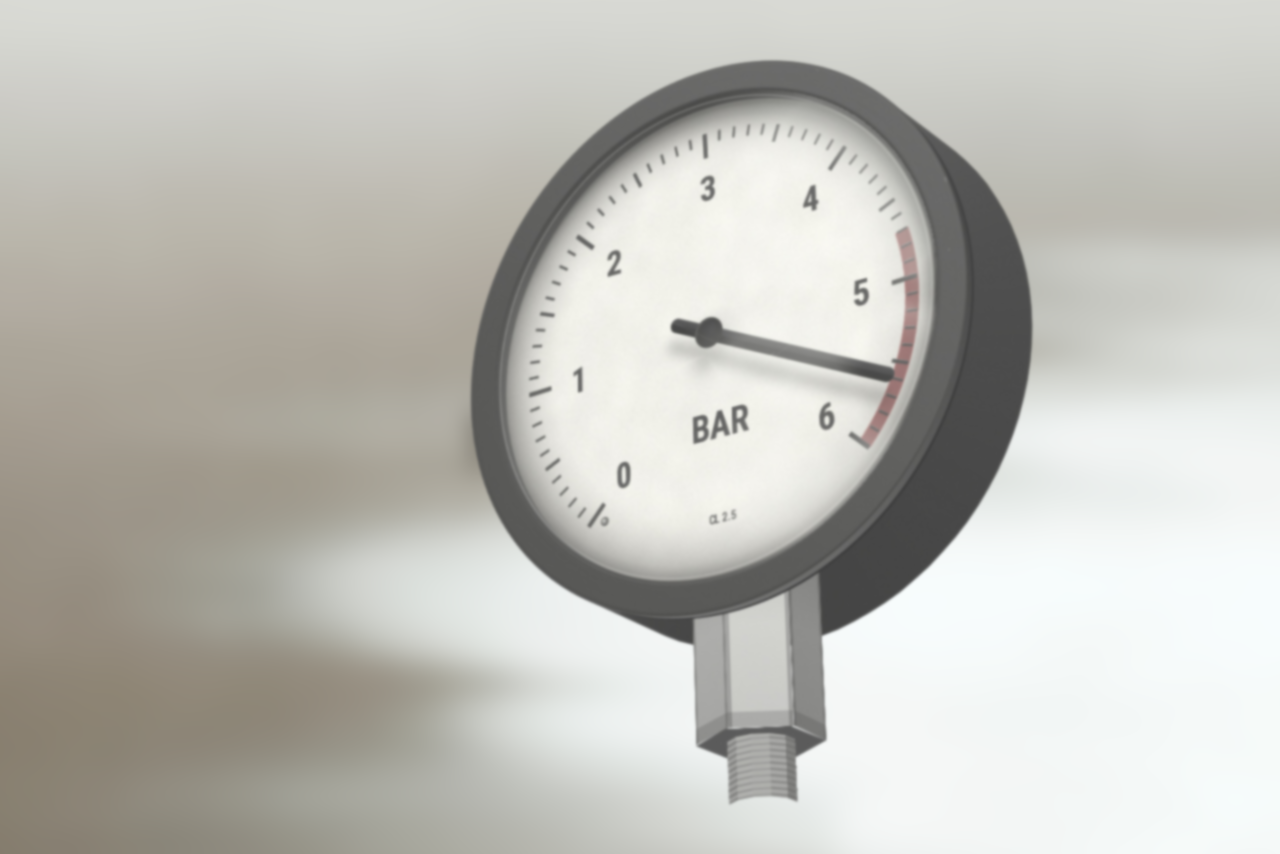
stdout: 5.6 bar
